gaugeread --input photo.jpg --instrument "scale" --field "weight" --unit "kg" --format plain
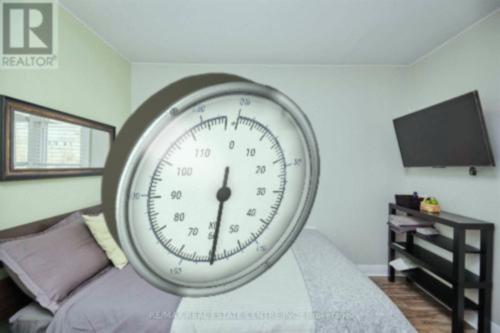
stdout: 60 kg
